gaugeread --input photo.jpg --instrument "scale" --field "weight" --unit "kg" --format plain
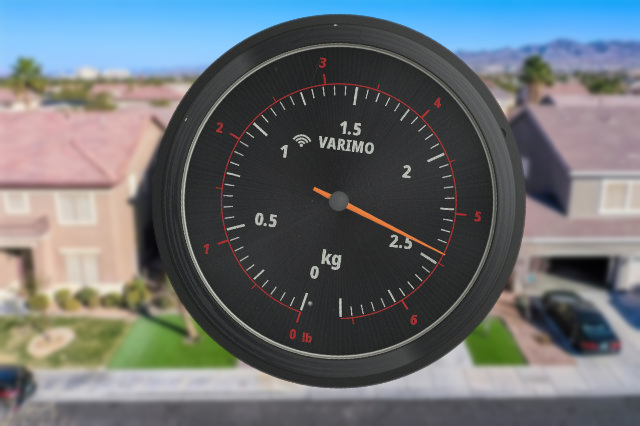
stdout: 2.45 kg
